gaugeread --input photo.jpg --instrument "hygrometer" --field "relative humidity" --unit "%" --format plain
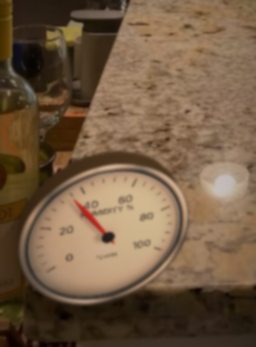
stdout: 36 %
